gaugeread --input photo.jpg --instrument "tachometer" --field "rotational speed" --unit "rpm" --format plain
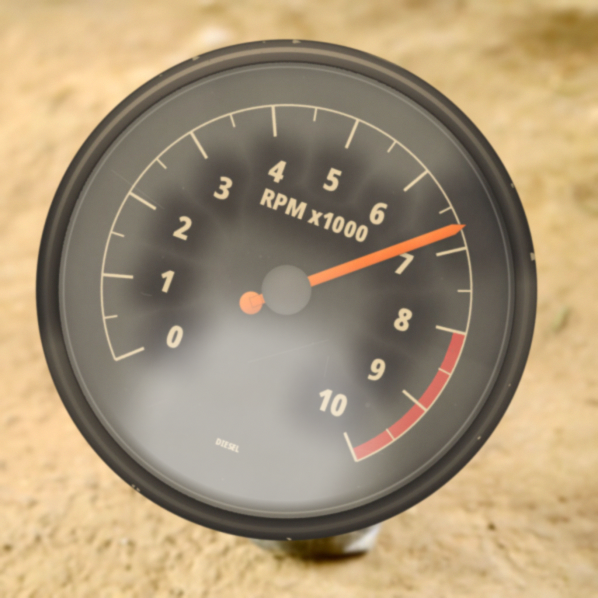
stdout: 6750 rpm
